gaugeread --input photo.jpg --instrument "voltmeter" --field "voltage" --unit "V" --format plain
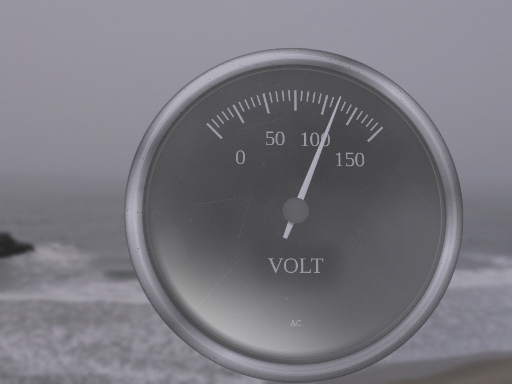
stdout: 110 V
